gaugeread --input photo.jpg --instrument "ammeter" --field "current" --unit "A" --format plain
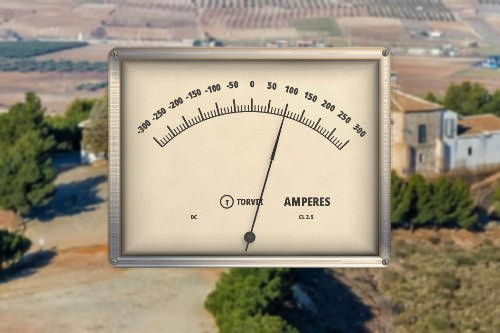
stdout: 100 A
